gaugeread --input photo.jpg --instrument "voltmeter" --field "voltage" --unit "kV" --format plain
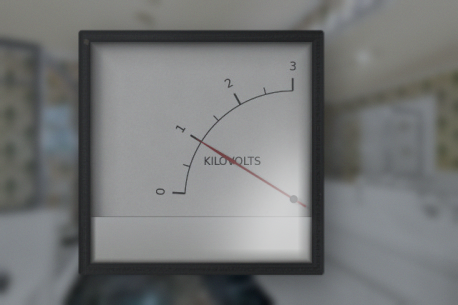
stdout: 1 kV
